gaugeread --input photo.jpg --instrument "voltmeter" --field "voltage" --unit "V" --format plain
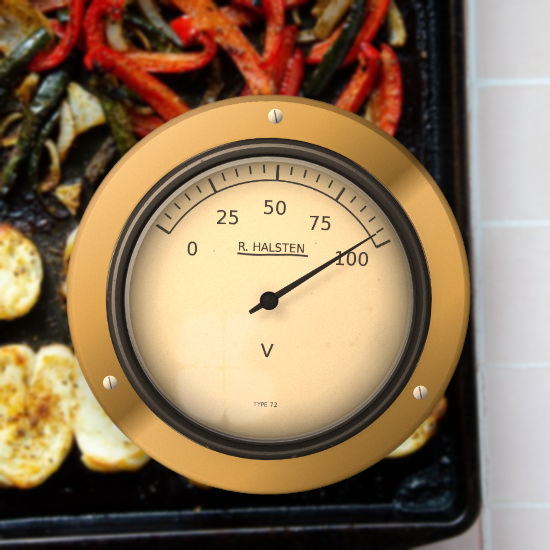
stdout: 95 V
